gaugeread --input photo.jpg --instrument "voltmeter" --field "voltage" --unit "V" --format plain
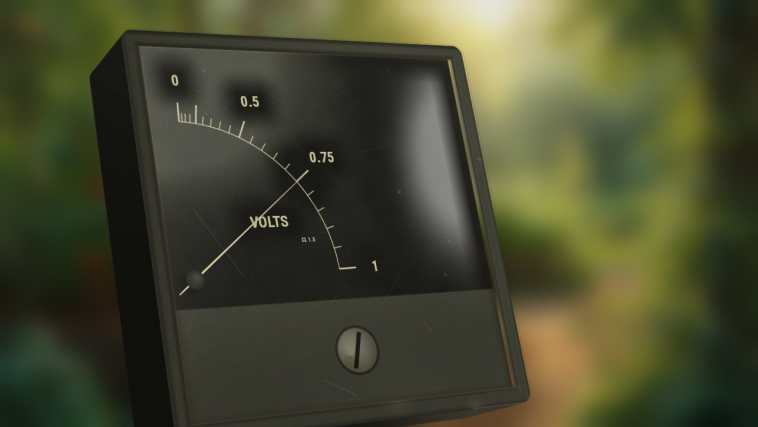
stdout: 0.75 V
